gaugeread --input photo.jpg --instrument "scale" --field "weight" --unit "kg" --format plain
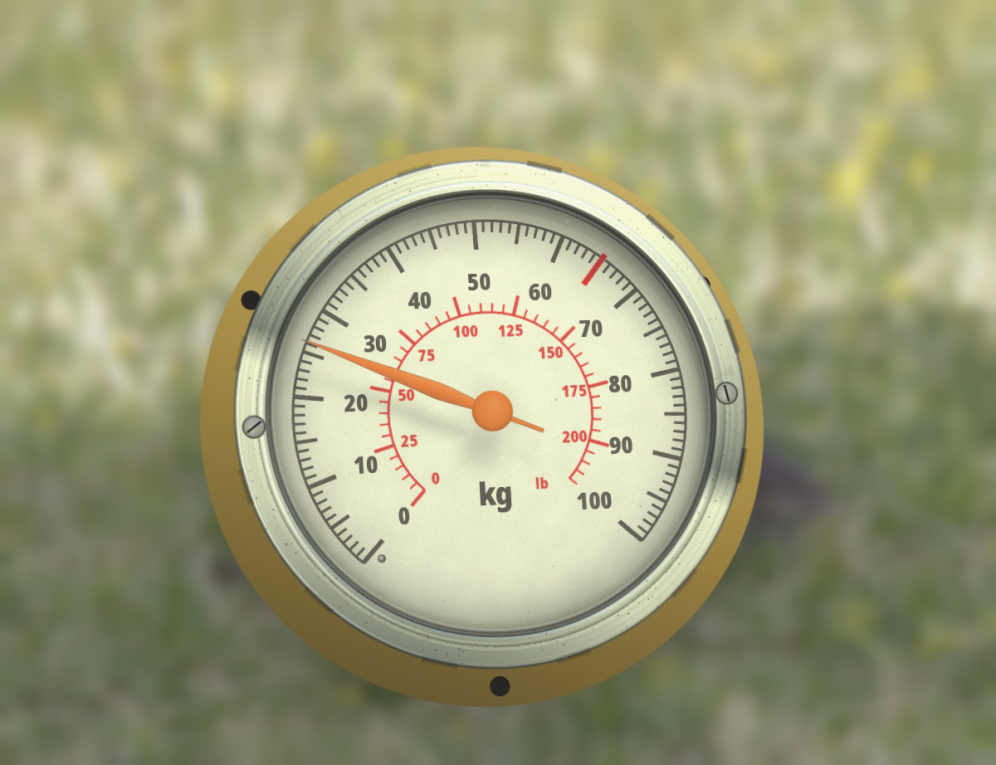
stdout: 26 kg
